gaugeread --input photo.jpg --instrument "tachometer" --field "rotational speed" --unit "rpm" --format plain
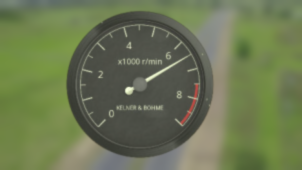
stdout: 6500 rpm
